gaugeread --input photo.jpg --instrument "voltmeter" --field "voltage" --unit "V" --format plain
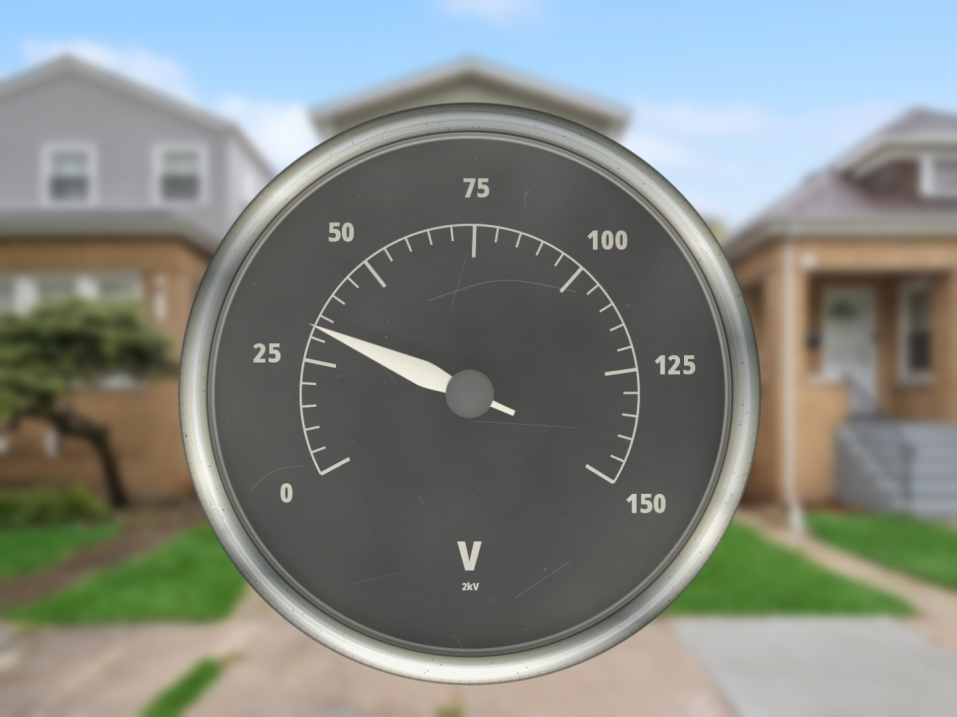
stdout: 32.5 V
